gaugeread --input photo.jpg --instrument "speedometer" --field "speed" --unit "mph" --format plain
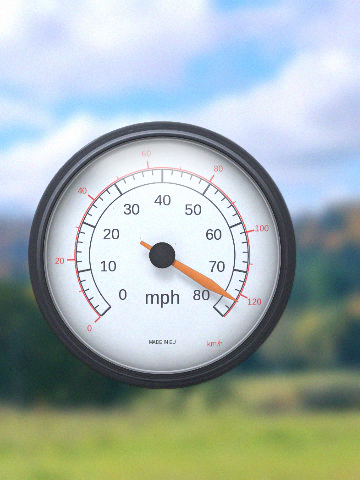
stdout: 76 mph
